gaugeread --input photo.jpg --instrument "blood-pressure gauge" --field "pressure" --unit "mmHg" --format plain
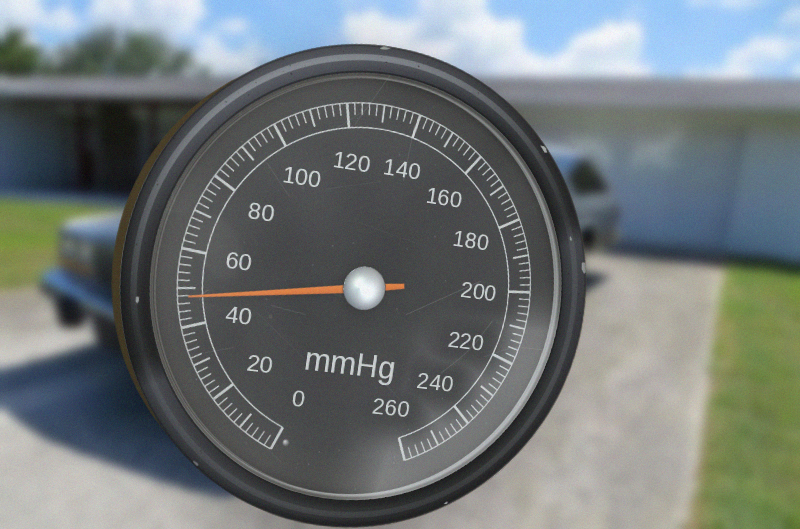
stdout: 48 mmHg
